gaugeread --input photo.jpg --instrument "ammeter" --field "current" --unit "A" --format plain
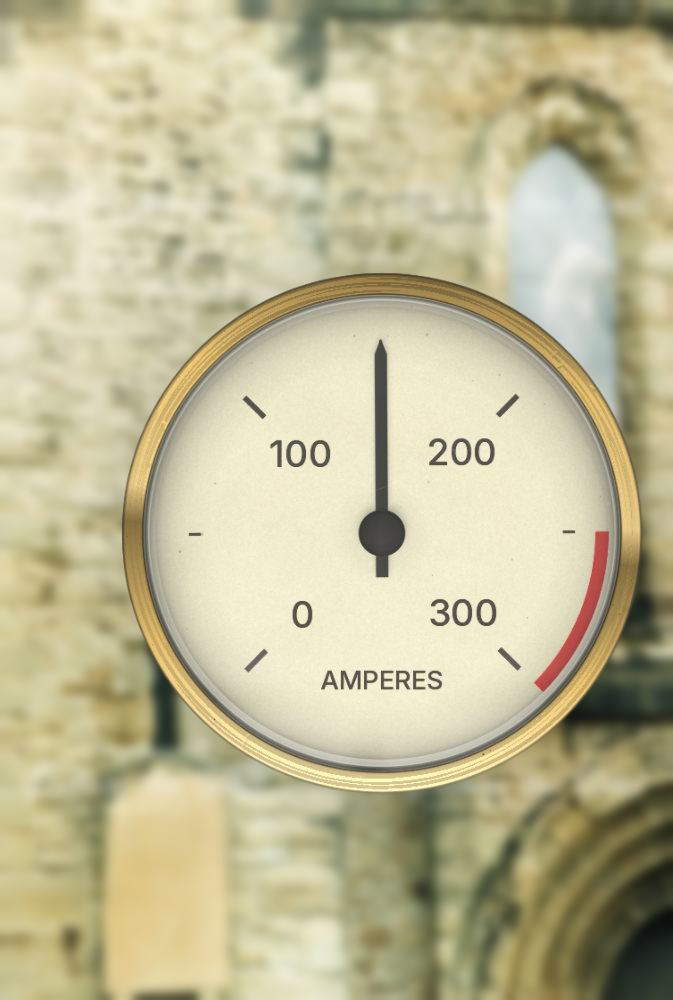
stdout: 150 A
